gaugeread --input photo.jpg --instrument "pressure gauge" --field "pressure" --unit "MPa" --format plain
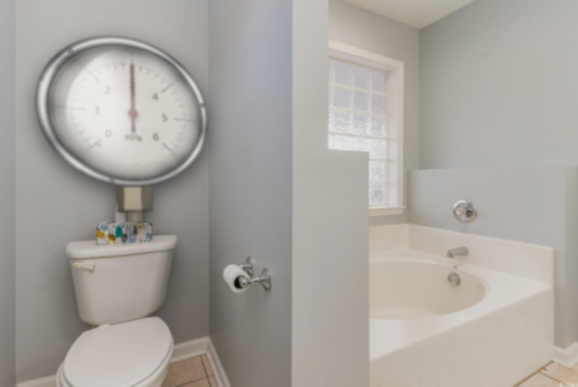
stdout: 3 MPa
